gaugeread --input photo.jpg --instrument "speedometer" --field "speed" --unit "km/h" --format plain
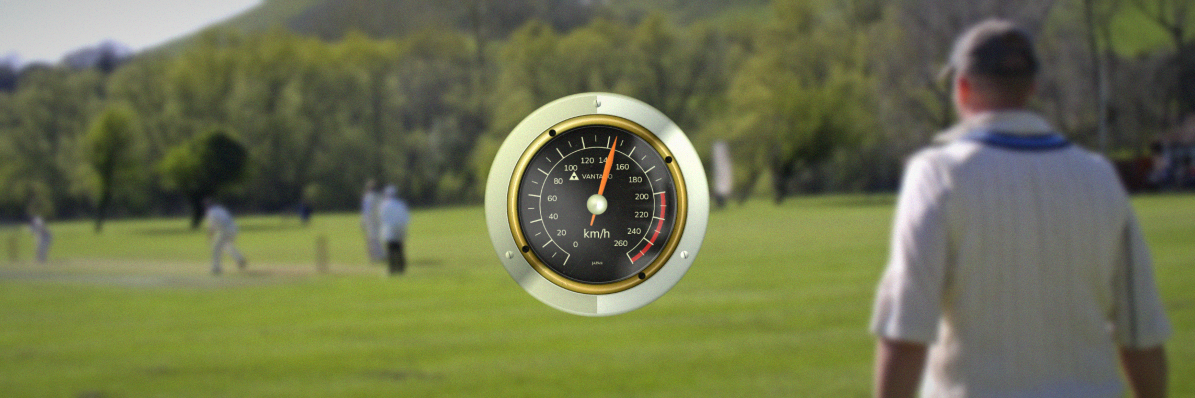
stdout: 145 km/h
